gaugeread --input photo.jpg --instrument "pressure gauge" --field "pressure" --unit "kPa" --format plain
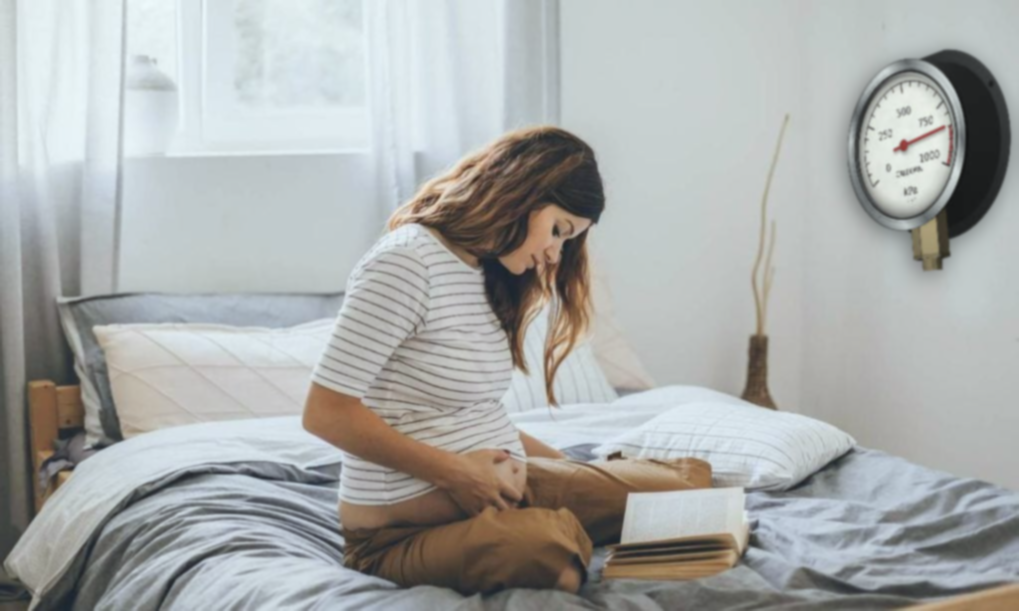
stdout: 850 kPa
